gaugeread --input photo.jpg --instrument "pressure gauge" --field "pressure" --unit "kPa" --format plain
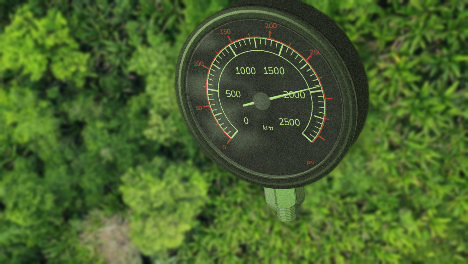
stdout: 1950 kPa
